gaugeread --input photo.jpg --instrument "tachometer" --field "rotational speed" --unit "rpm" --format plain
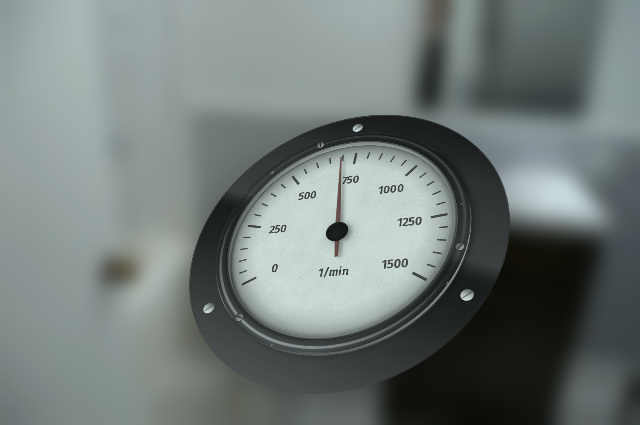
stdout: 700 rpm
